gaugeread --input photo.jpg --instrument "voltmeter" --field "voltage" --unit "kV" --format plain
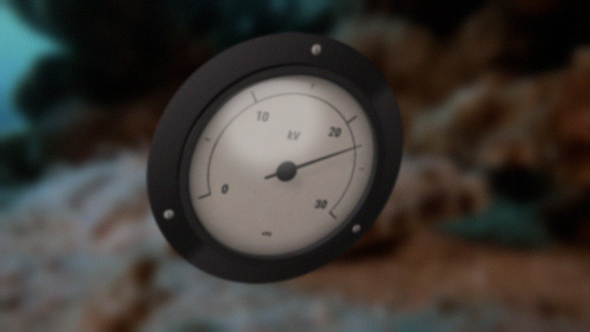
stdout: 22.5 kV
